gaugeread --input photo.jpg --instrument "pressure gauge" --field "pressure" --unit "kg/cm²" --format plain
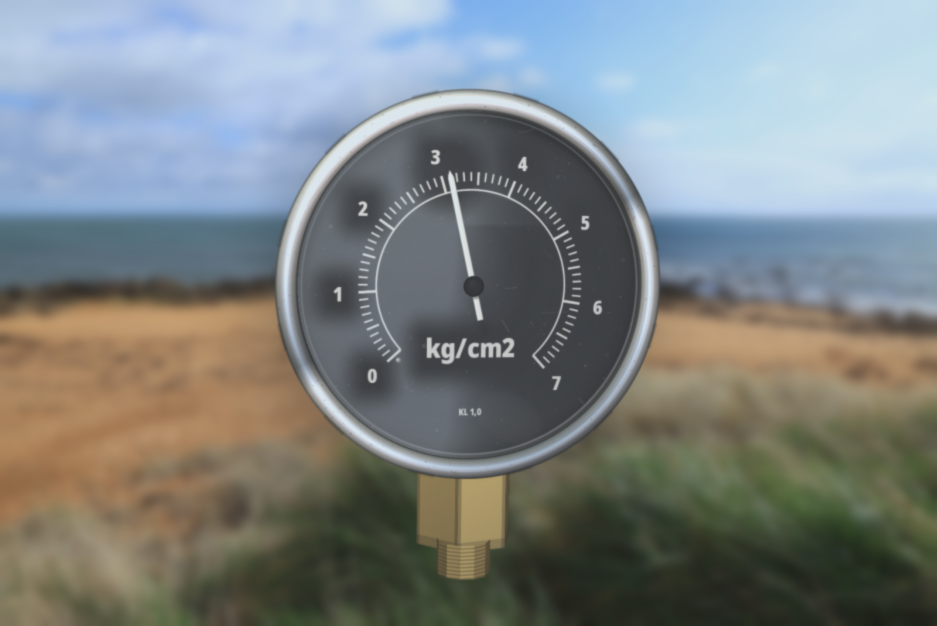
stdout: 3.1 kg/cm²
